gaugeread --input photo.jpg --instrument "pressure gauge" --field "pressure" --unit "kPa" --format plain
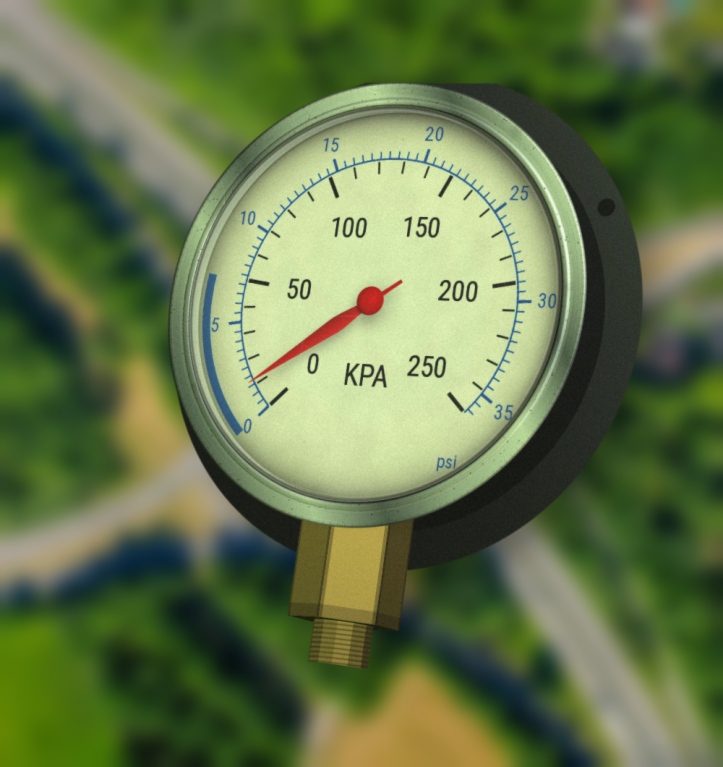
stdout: 10 kPa
